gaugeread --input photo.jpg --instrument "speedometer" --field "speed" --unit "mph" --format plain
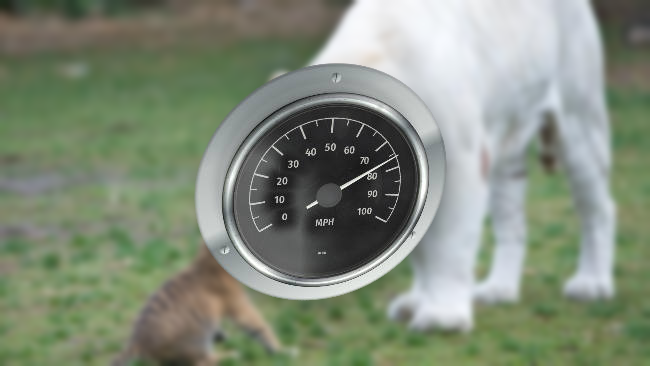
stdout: 75 mph
